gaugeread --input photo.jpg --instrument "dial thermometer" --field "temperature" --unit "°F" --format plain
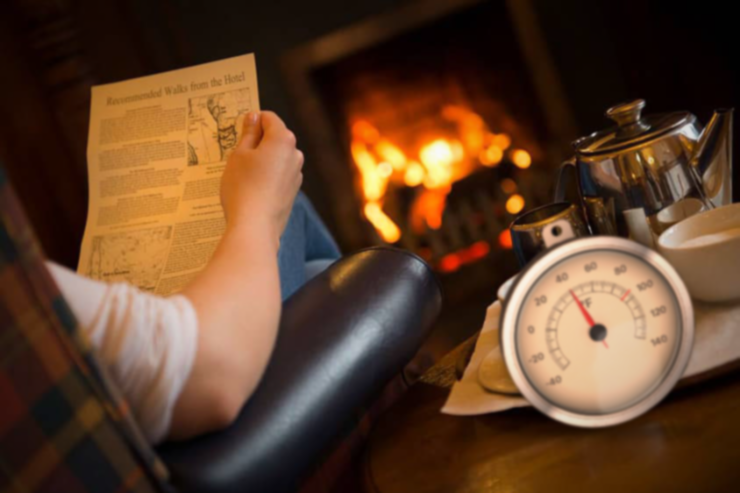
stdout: 40 °F
